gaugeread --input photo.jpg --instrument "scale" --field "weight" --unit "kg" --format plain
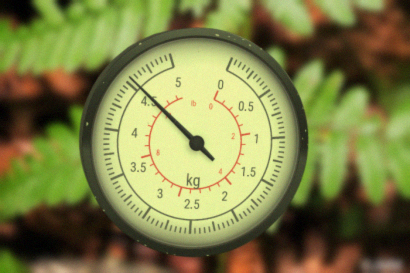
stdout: 4.55 kg
